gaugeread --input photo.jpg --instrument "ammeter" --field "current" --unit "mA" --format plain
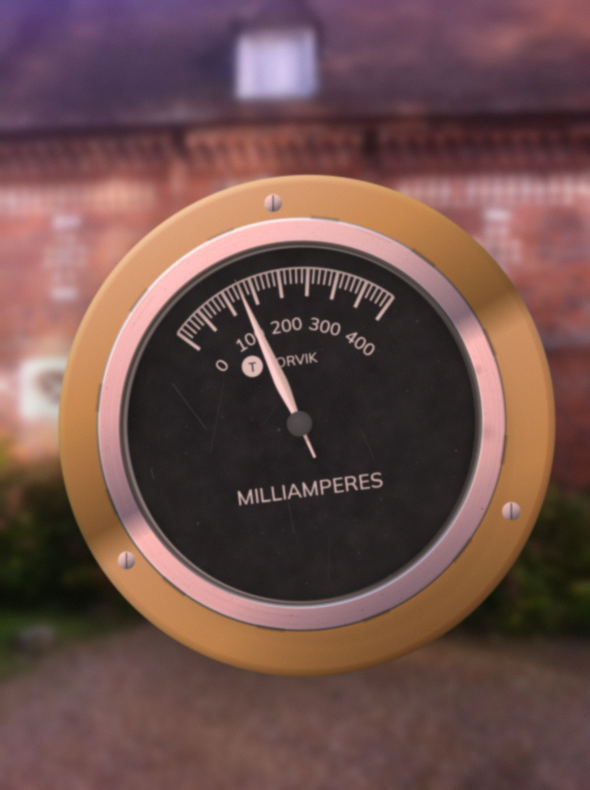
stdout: 130 mA
